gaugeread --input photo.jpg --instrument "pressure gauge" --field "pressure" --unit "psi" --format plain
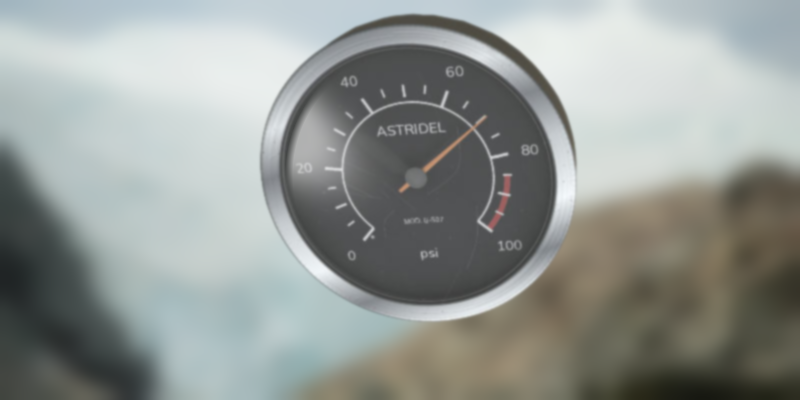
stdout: 70 psi
